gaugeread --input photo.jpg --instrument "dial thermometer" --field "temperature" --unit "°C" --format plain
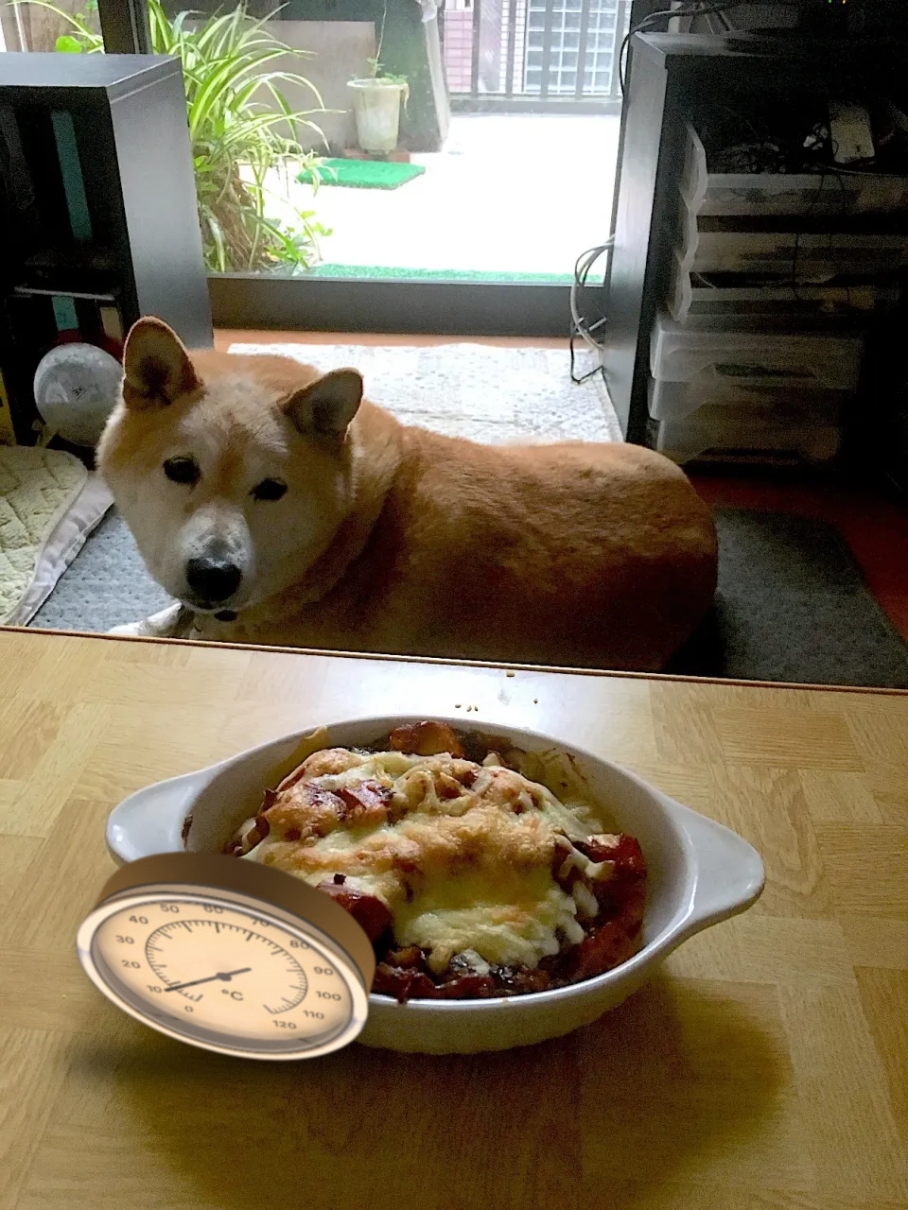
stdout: 10 °C
